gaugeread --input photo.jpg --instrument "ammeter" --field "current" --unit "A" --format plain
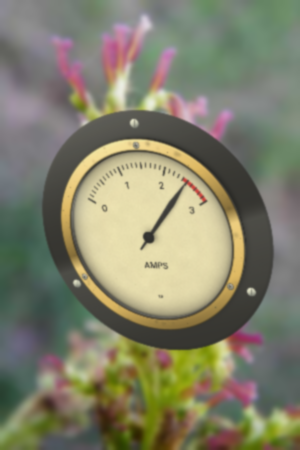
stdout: 2.5 A
